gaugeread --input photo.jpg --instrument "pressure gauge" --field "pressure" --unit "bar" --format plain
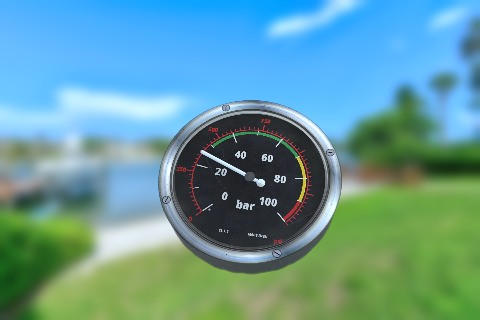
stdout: 25 bar
